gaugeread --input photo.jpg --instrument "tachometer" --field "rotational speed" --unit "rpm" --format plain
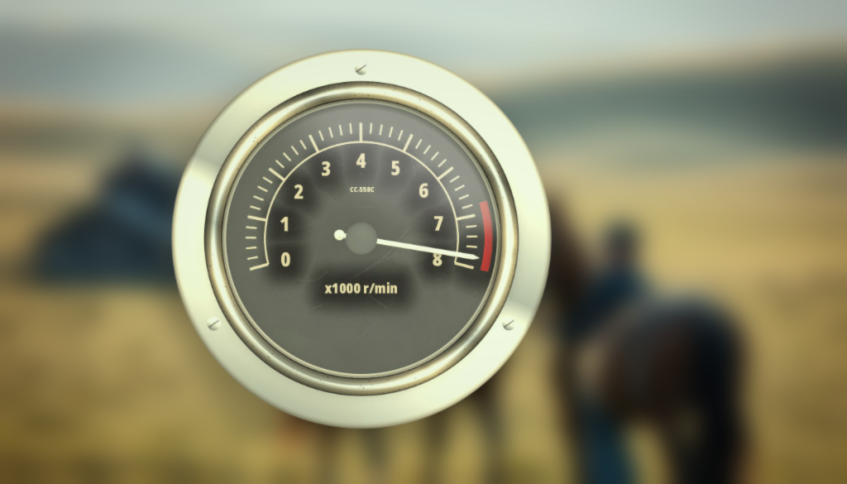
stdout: 7800 rpm
